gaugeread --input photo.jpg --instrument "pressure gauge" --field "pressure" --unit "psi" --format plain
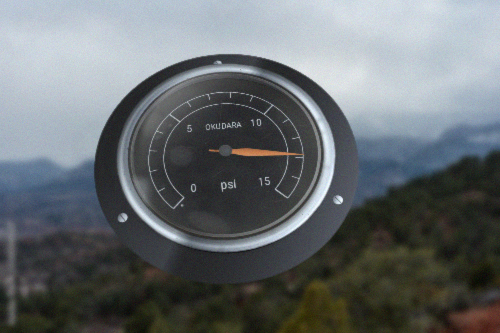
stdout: 13 psi
